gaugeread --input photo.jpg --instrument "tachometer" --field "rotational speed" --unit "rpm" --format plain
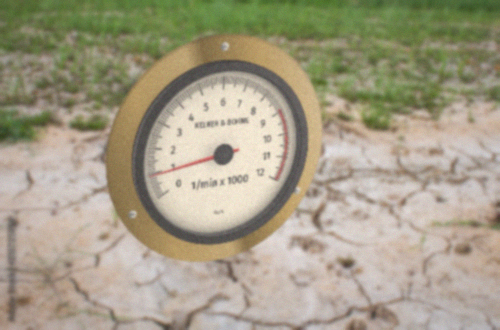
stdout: 1000 rpm
